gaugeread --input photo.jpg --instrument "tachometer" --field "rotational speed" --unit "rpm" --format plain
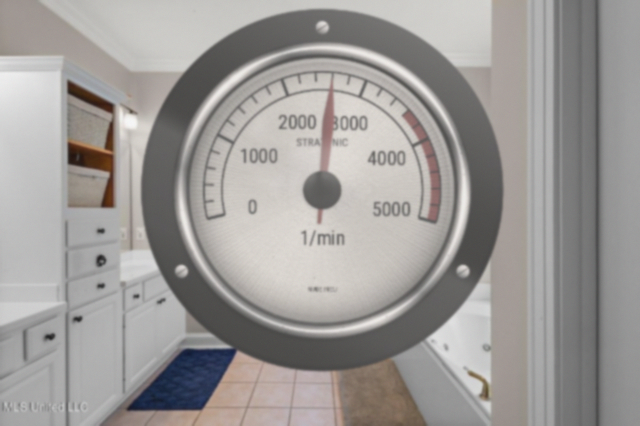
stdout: 2600 rpm
